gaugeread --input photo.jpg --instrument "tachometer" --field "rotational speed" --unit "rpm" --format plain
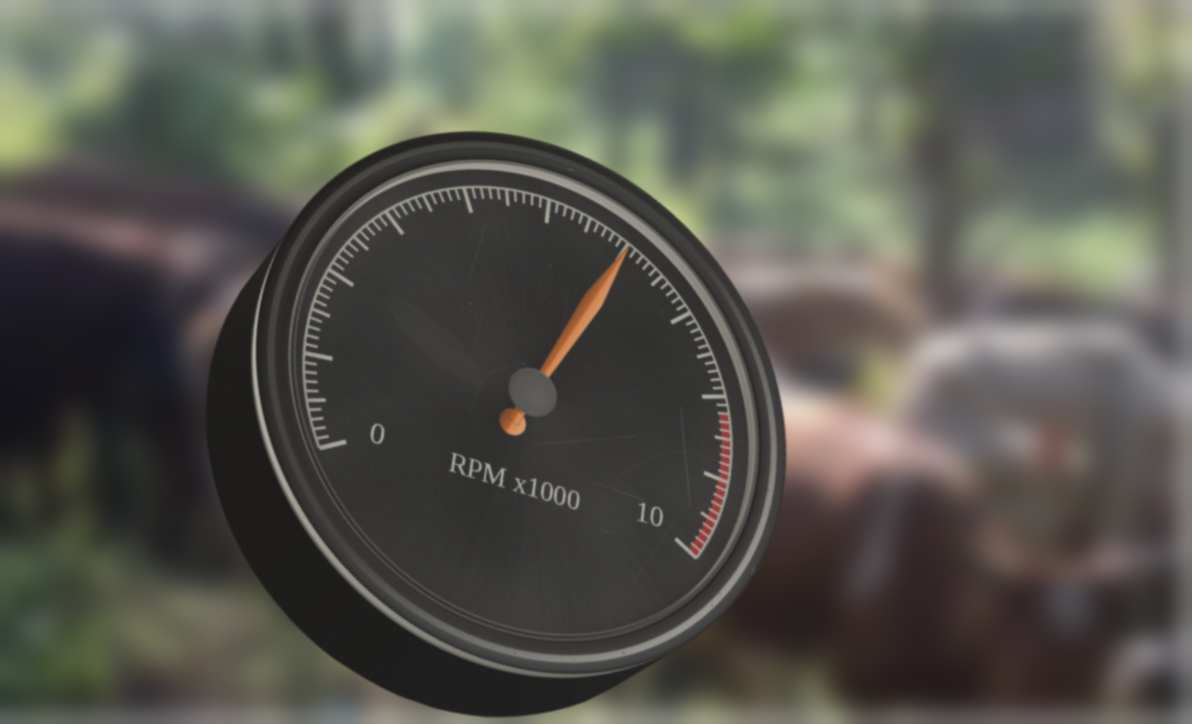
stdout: 6000 rpm
